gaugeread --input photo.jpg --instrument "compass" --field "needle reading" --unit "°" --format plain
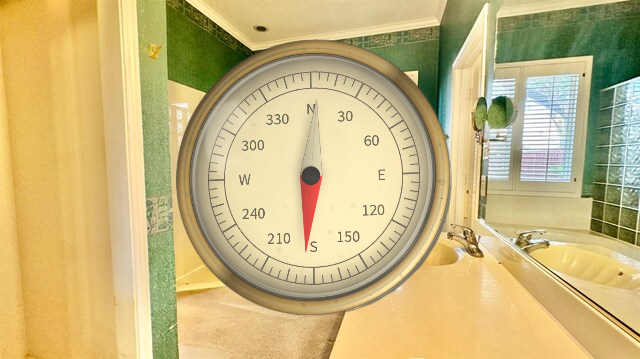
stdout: 185 °
